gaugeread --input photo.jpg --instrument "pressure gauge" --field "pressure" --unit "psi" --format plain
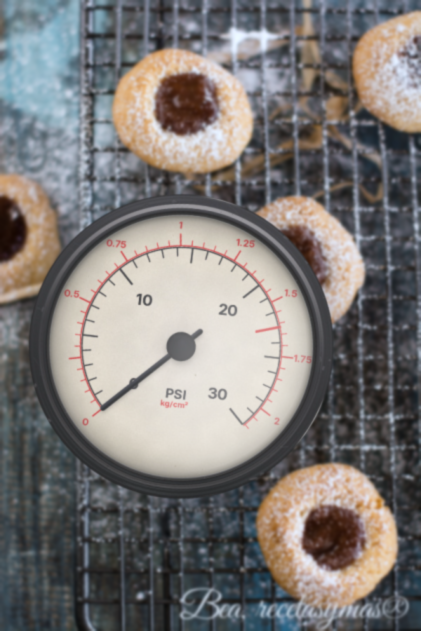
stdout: 0 psi
